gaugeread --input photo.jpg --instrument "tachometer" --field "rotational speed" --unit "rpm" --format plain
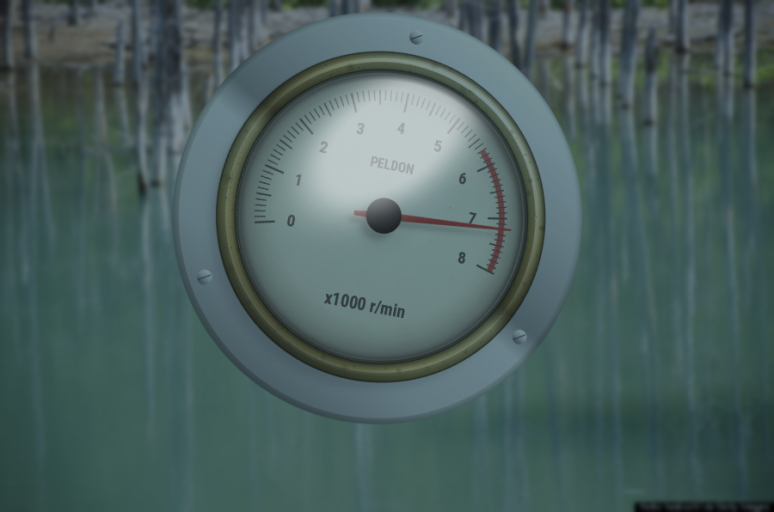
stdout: 7200 rpm
